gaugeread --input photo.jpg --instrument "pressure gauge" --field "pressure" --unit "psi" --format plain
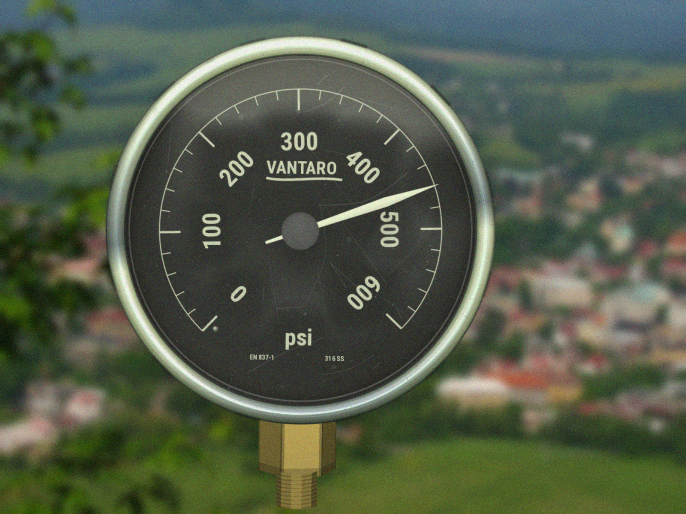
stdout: 460 psi
